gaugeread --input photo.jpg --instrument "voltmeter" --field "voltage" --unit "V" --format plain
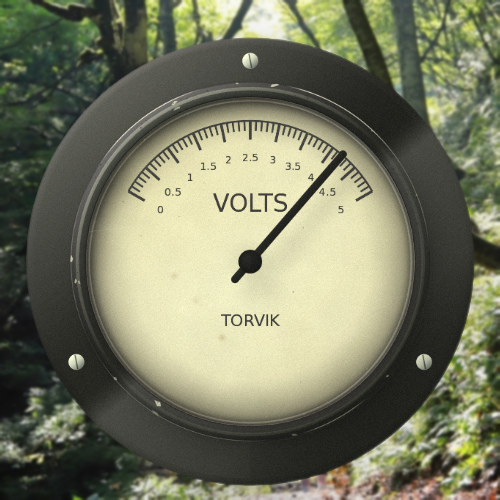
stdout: 4.2 V
